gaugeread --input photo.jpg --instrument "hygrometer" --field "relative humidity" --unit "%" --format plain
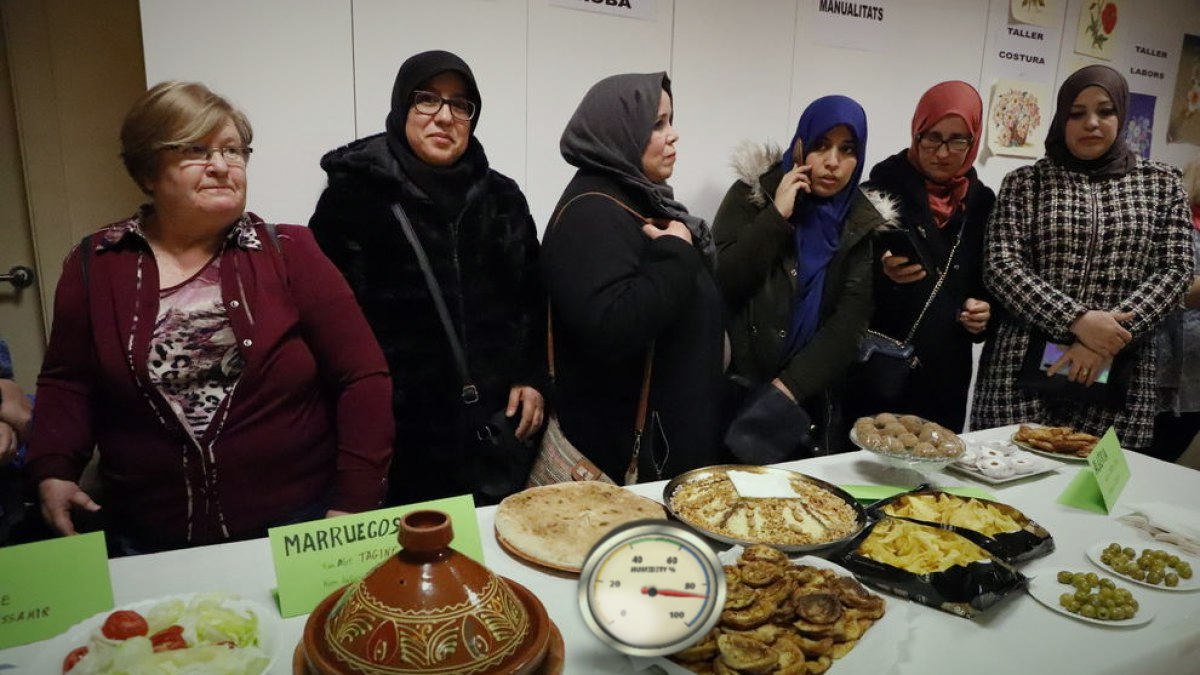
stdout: 85 %
